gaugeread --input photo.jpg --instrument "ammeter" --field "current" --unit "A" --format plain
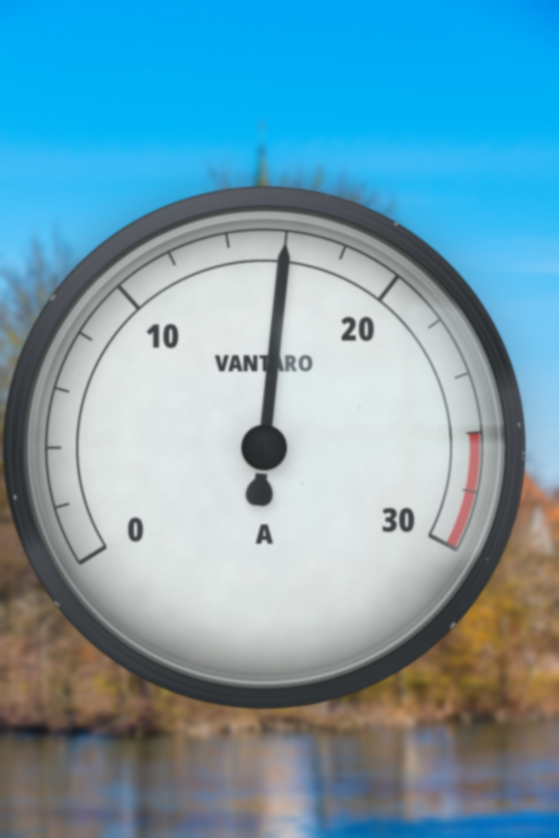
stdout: 16 A
